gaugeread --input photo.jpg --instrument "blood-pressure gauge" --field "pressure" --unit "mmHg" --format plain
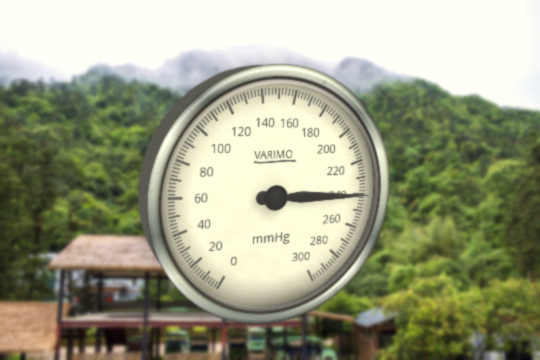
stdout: 240 mmHg
